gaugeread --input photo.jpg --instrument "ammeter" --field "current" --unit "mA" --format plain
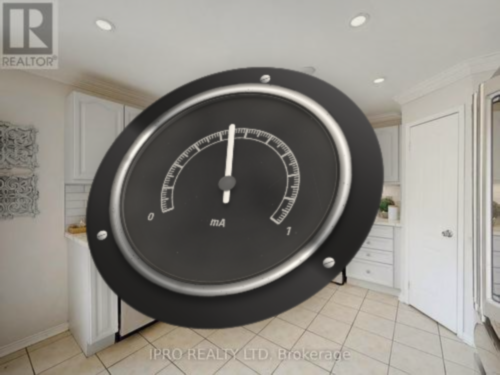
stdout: 0.45 mA
